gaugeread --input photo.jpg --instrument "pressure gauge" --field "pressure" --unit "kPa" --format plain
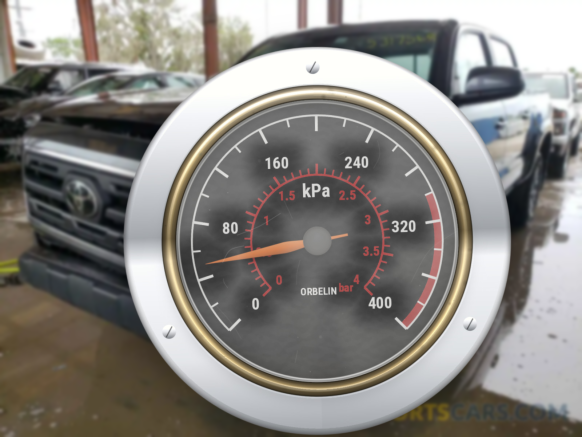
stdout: 50 kPa
